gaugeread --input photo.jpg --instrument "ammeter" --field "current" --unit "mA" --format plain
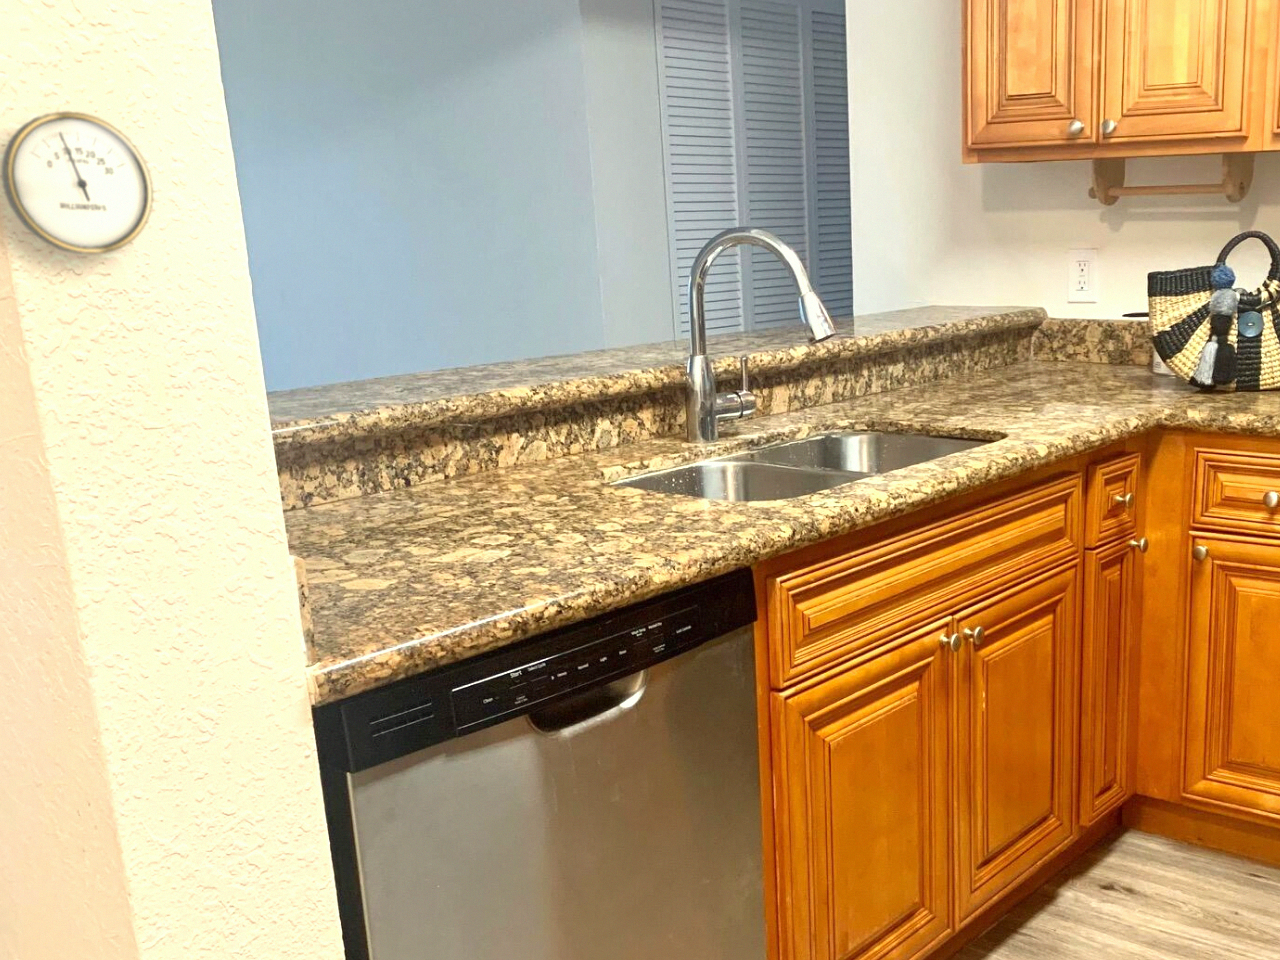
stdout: 10 mA
